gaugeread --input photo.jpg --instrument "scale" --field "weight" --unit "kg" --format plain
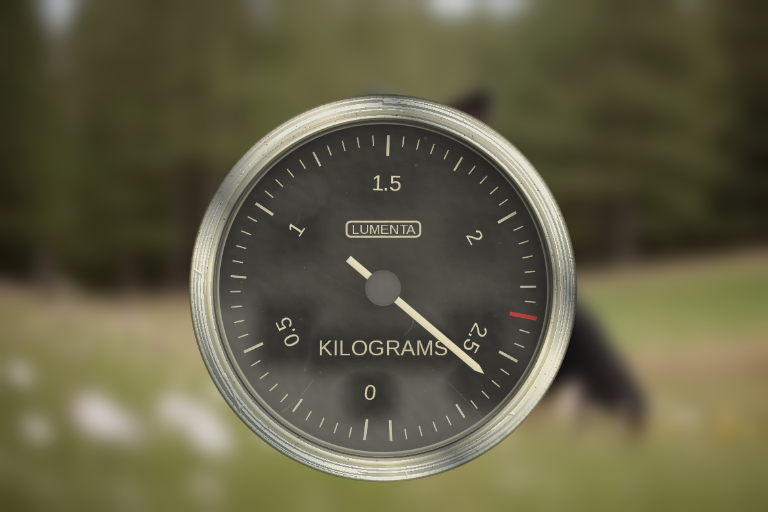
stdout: 2.6 kg
